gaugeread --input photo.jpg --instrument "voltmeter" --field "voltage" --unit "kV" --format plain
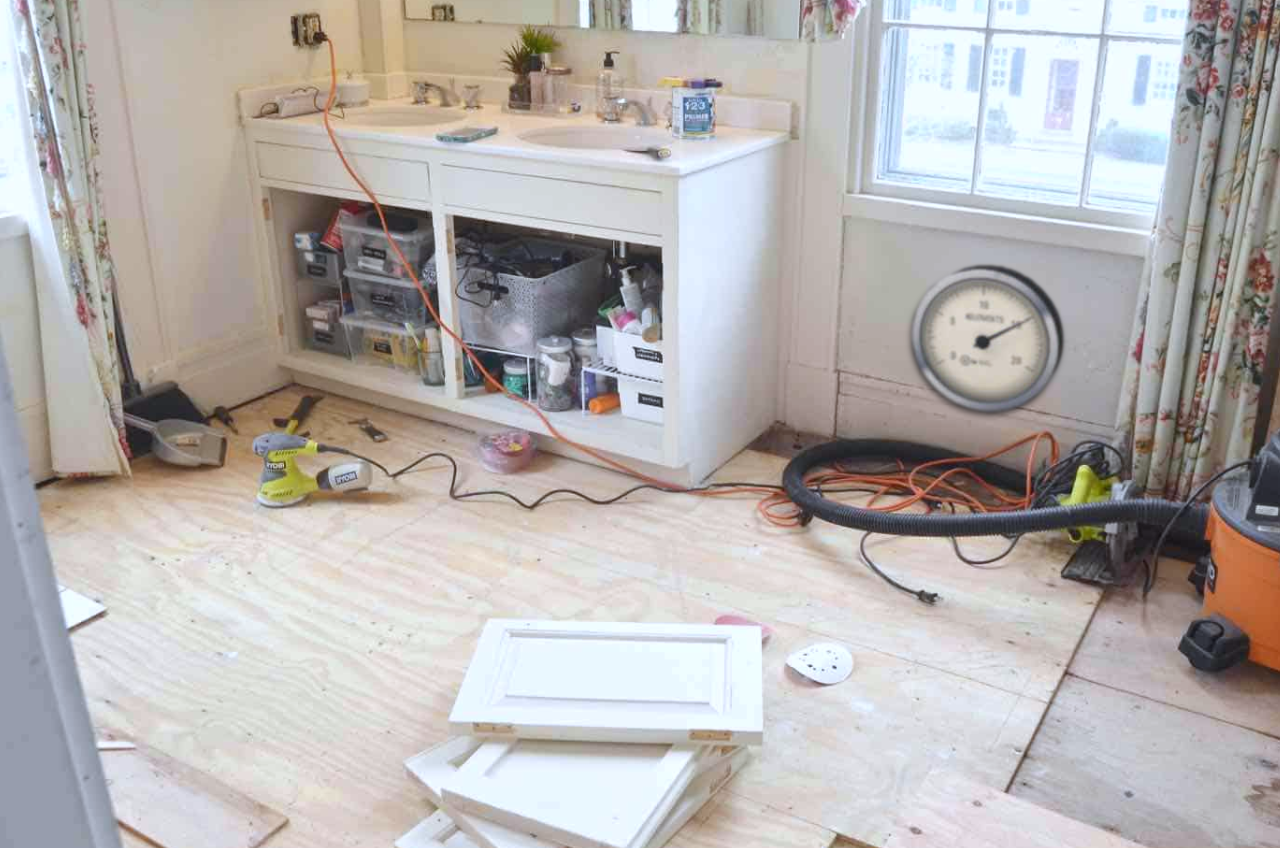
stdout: 15 kV
